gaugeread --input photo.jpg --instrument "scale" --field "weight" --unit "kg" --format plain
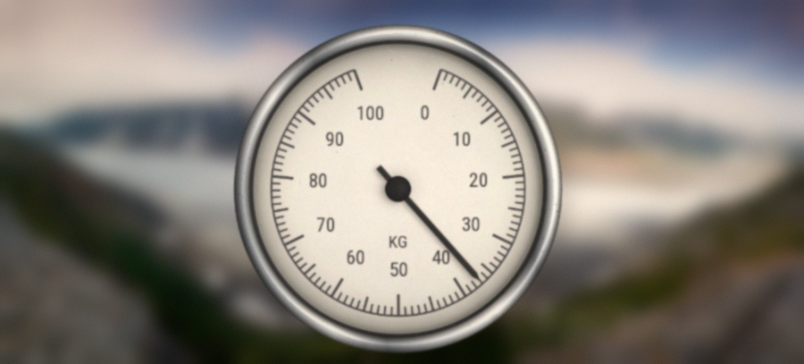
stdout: 37 kg
